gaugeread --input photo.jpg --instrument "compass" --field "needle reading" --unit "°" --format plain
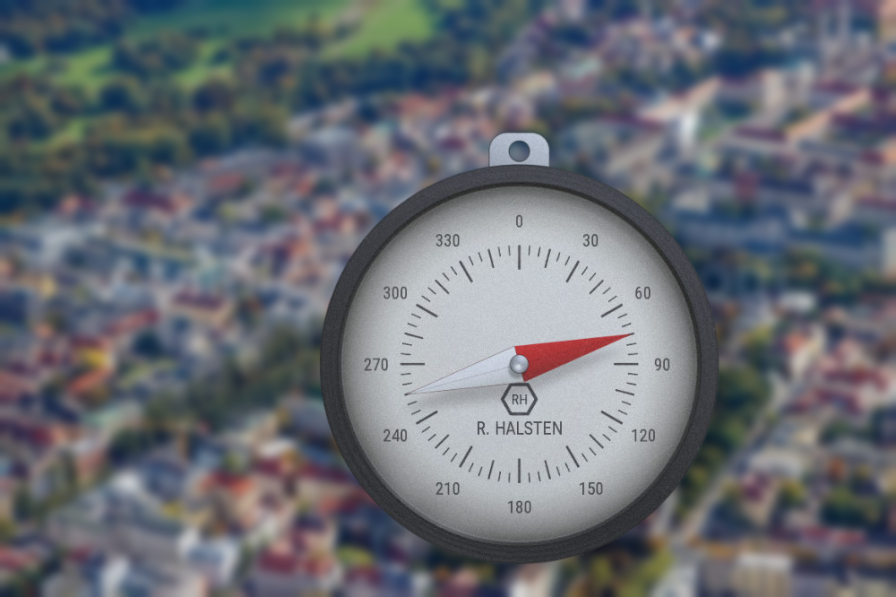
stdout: 75 °
